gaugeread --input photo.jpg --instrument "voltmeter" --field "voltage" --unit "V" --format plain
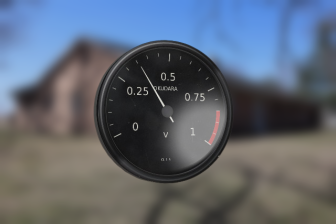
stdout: 0.35 V
